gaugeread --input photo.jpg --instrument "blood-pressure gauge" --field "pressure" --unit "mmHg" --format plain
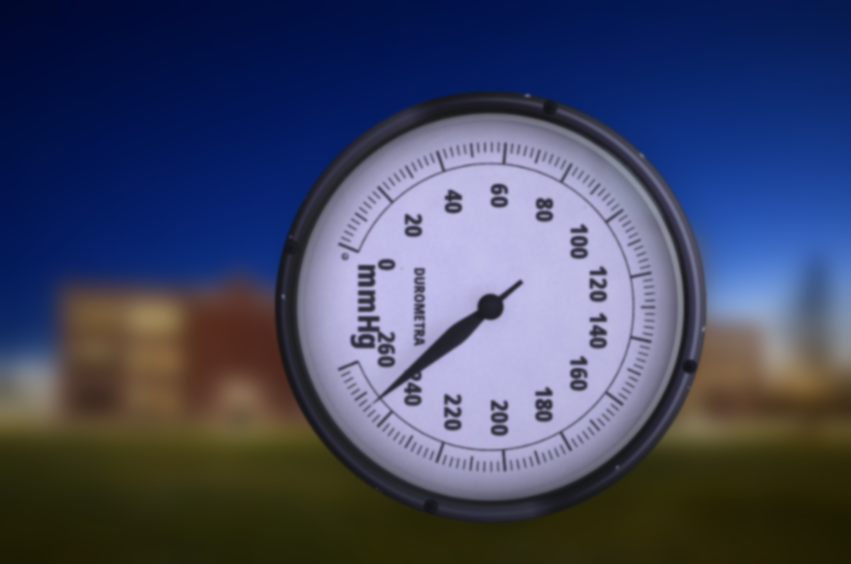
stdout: 246 mmHg
